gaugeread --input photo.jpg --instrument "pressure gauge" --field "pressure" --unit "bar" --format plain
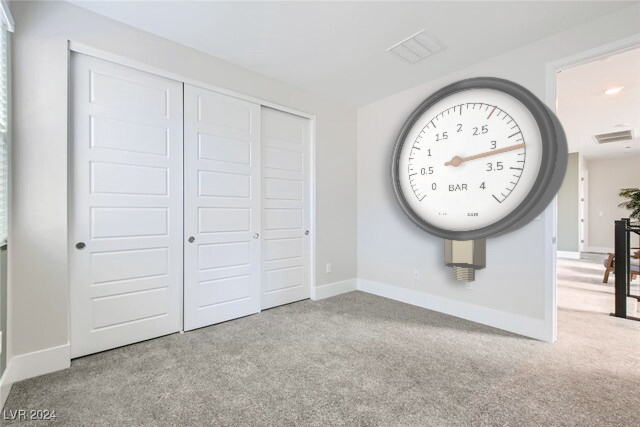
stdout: 3.2 bar
